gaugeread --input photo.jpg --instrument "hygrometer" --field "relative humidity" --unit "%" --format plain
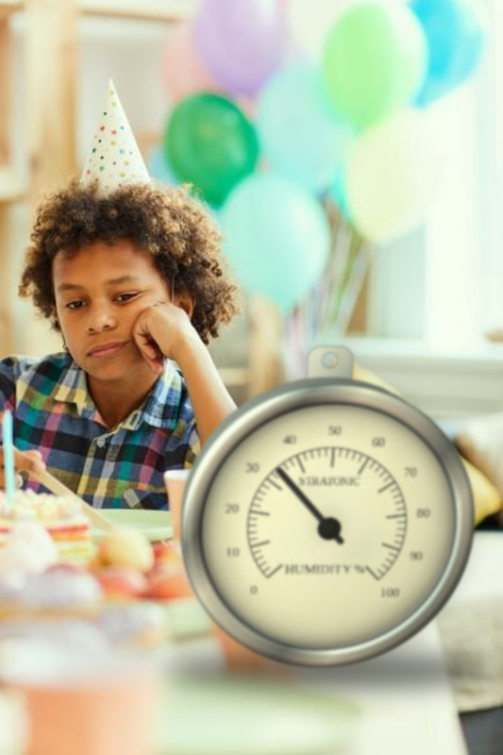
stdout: 34 %
